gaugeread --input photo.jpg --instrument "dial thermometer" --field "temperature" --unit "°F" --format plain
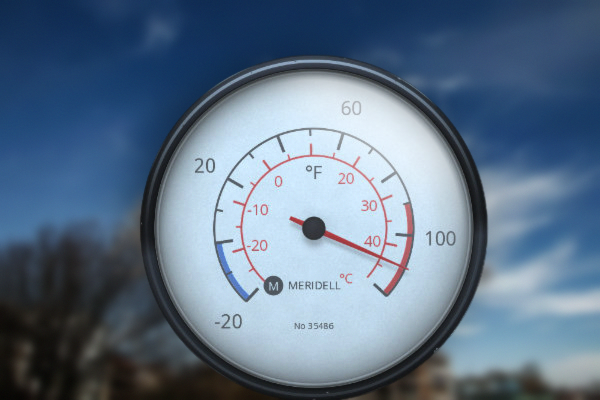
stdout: 110 °F
